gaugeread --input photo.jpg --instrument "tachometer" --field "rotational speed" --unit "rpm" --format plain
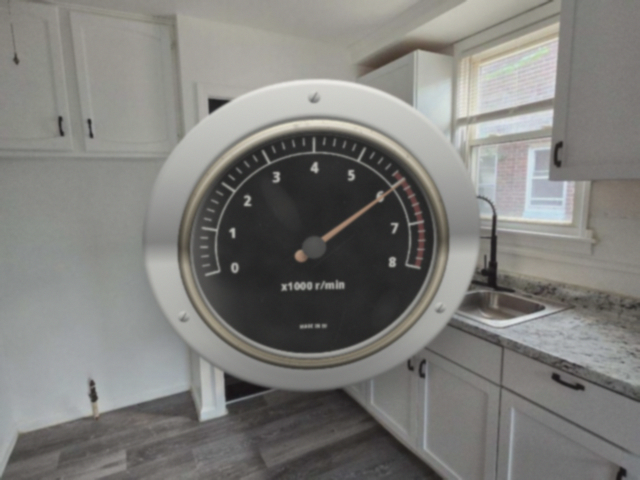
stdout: 6000 rpm
